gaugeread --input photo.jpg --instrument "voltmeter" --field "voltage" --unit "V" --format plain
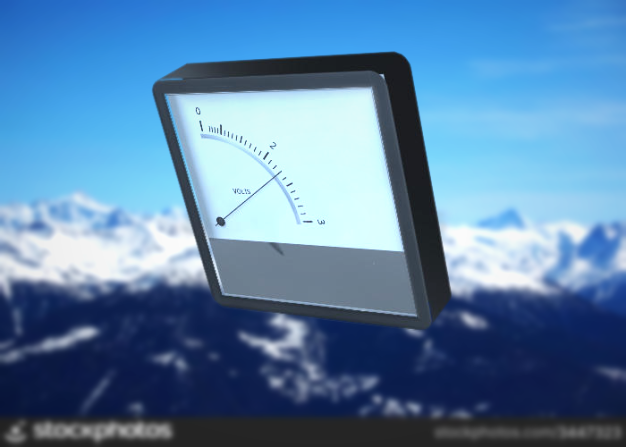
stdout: 2.3 V
